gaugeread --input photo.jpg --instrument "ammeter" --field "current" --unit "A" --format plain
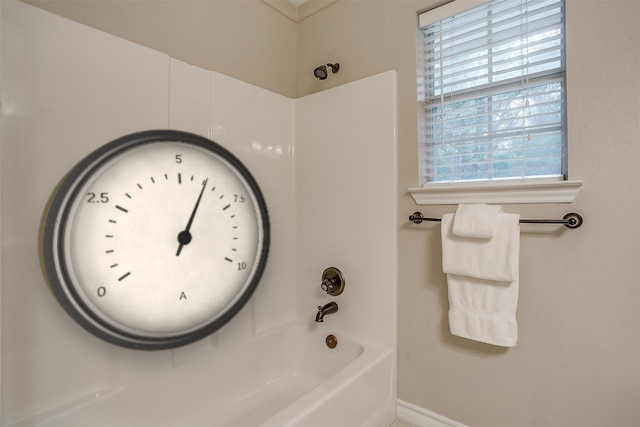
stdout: 6 A
